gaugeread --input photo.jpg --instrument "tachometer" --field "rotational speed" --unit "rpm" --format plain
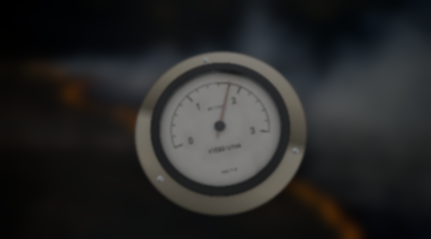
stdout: 1800 rpm
